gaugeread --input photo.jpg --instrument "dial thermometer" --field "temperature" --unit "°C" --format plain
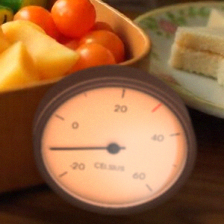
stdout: -10 °C
